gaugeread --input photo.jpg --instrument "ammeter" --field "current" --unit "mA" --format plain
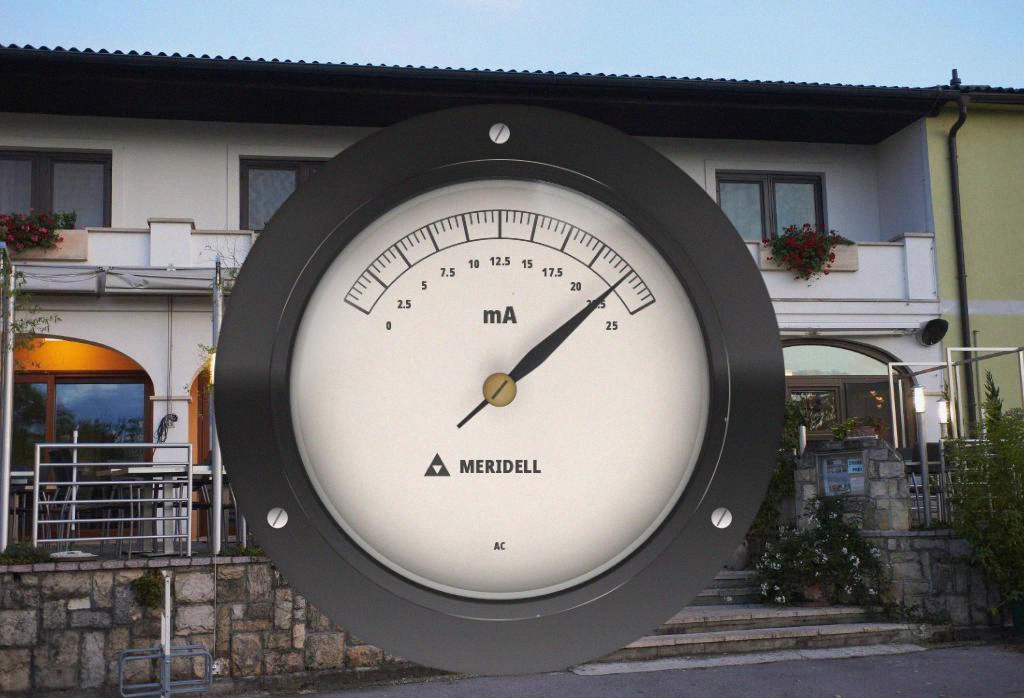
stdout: 22.5 mA
